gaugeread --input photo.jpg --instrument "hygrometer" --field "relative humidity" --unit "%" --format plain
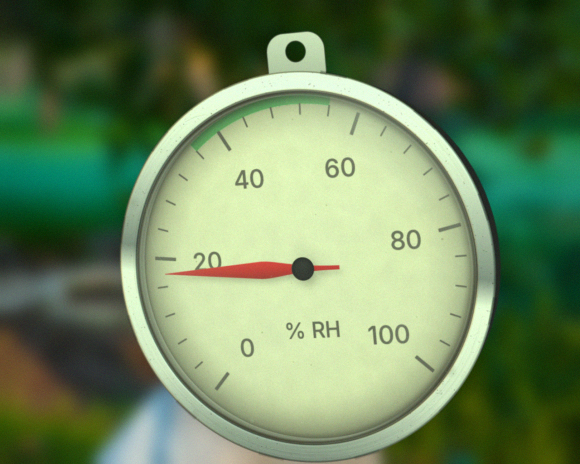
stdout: 18 %
